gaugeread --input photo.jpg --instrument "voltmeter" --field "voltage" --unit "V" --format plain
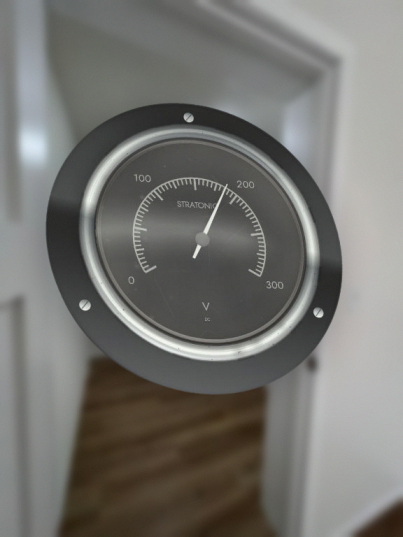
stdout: 185 V
